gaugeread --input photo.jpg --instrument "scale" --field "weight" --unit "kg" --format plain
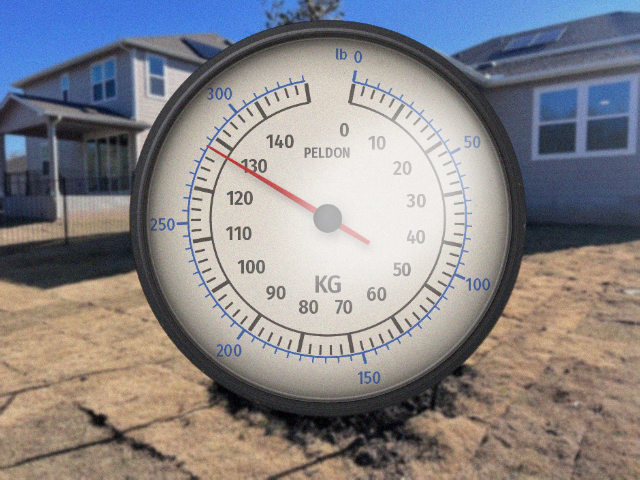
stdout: 128 kg
